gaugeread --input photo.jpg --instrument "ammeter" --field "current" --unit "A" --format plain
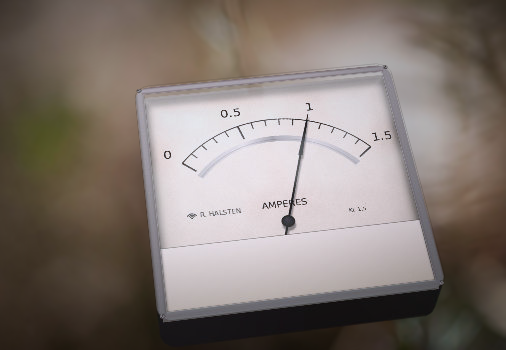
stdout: 1 A
